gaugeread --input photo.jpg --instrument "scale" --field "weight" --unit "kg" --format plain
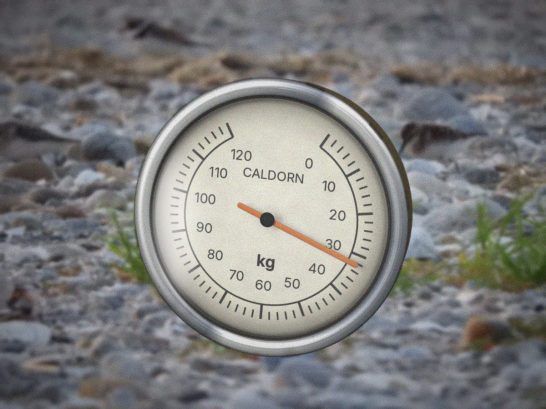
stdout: 32 kg
